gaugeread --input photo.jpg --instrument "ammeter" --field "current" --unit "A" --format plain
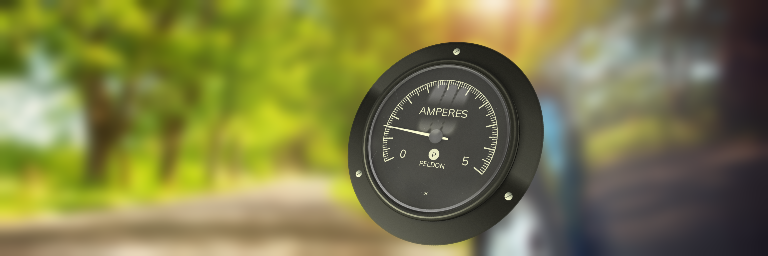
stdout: 0.75 A
